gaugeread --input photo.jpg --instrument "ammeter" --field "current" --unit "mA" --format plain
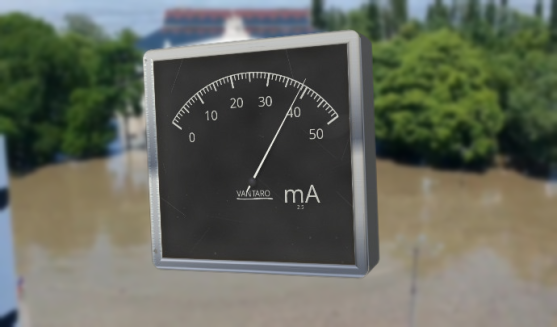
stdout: 39 mA
